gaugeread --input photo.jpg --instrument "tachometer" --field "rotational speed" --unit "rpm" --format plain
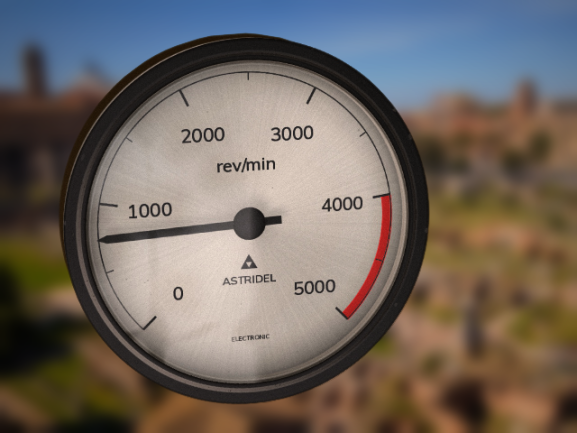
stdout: 750 rpm
